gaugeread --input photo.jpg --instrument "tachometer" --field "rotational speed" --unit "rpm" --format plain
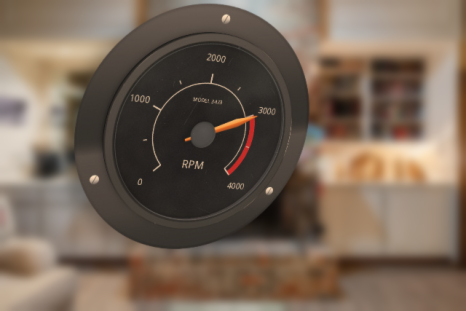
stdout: 3000 rpm
